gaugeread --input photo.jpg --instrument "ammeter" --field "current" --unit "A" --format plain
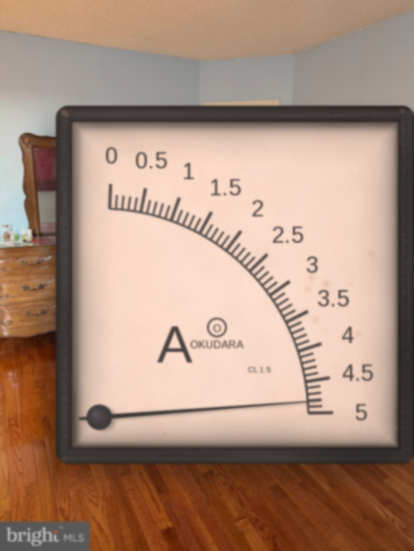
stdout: 4.8 A
